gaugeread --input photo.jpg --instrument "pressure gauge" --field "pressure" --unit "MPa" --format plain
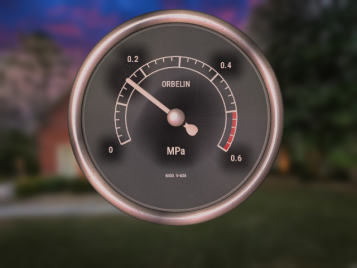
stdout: 0.16 MPa
